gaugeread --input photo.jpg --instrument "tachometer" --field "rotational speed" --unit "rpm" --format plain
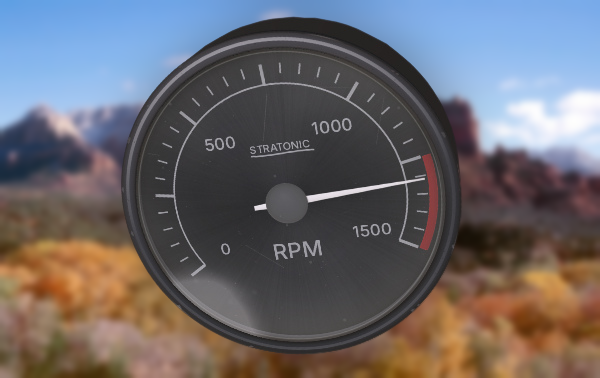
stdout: 1300 rpm
